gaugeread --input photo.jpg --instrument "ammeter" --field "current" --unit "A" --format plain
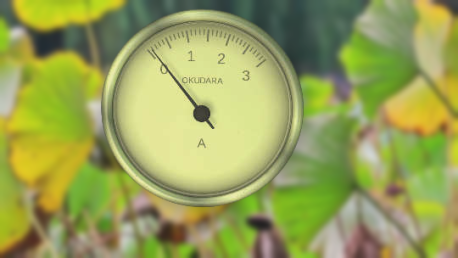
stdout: 0.1 A
